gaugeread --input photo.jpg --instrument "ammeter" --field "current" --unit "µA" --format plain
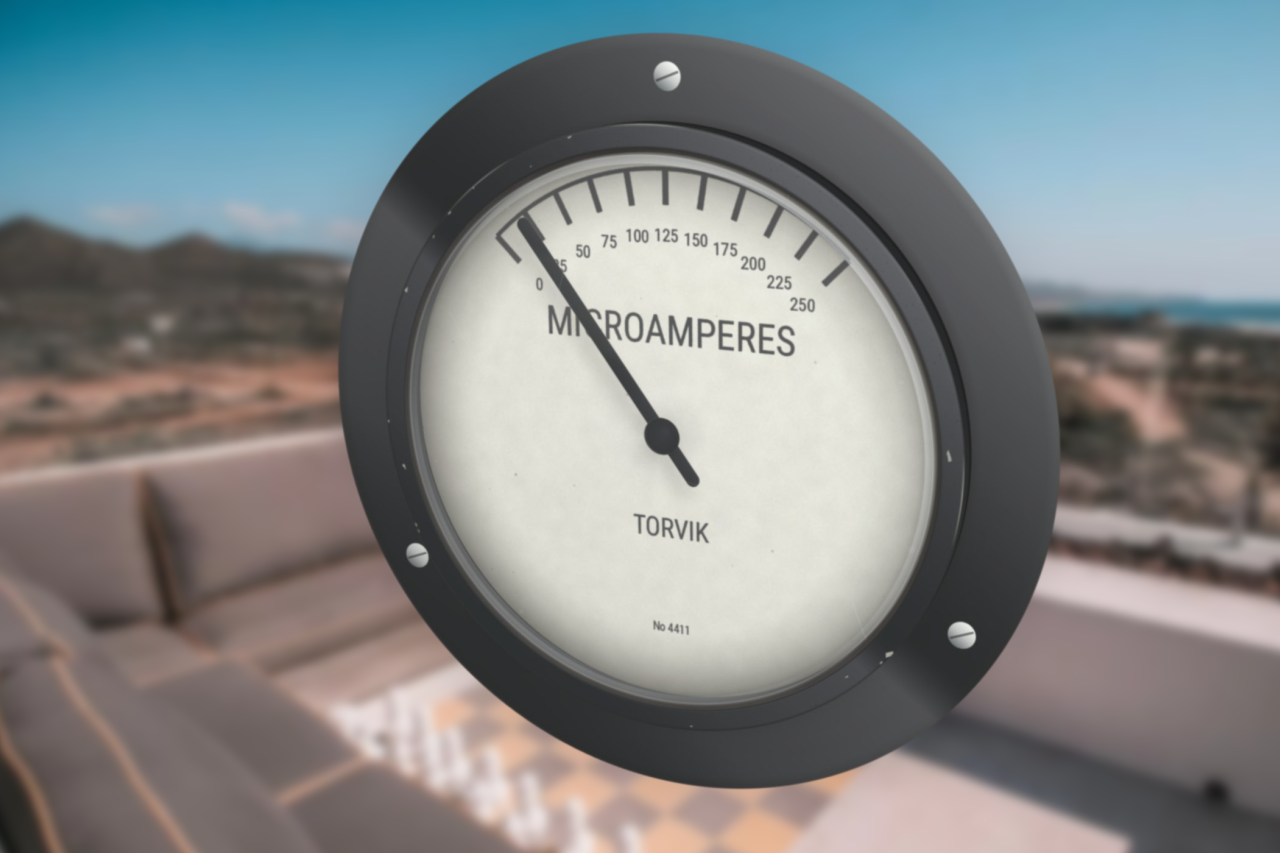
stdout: 25 µA
